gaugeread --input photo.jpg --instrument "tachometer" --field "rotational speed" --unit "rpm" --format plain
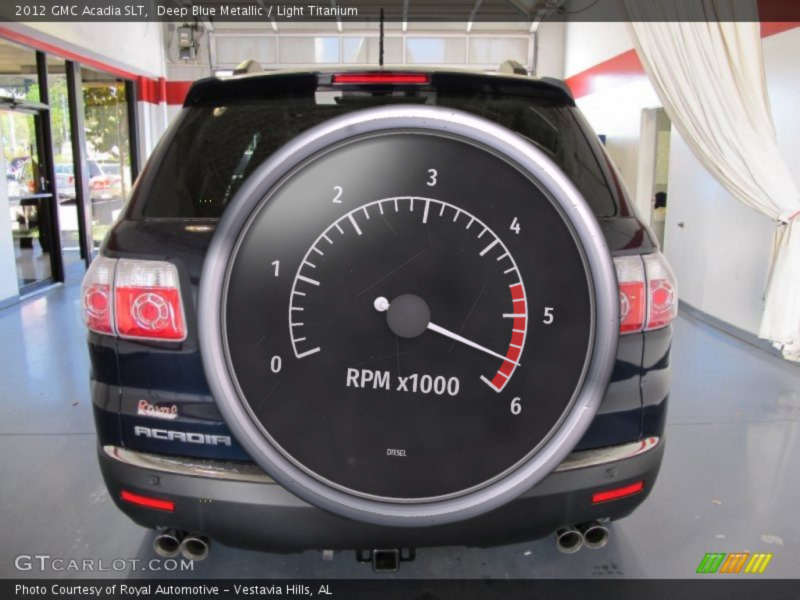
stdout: 5600 rpm
